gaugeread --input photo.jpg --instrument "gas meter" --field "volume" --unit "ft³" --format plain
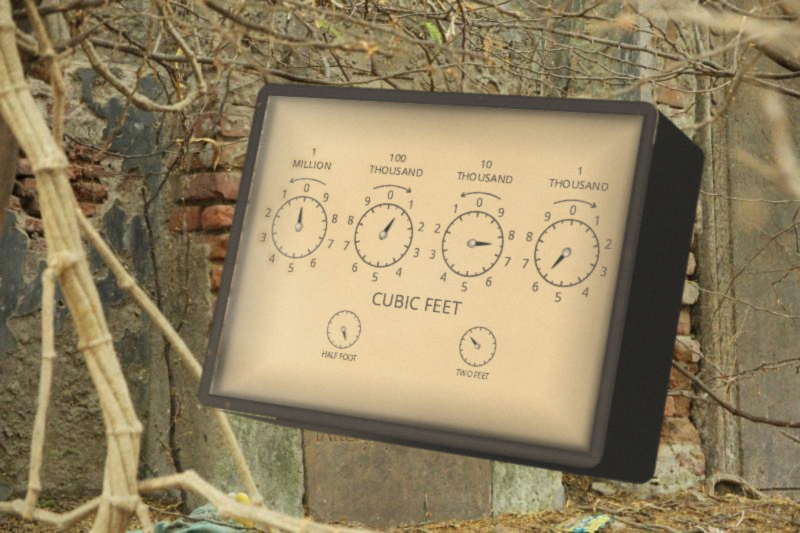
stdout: 7600 ft³
